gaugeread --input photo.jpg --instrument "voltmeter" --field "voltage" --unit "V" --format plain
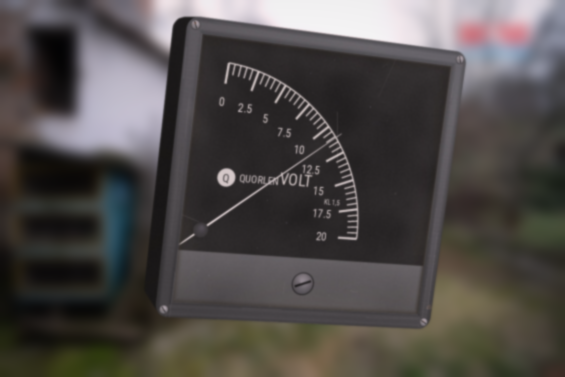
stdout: 11 V
